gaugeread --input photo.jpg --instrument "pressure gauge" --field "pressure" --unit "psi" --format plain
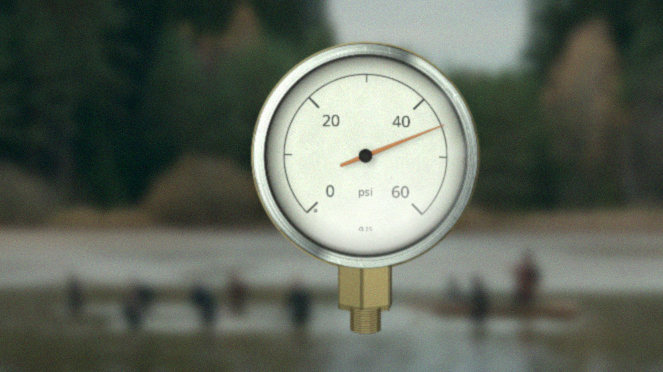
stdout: 45 psi
